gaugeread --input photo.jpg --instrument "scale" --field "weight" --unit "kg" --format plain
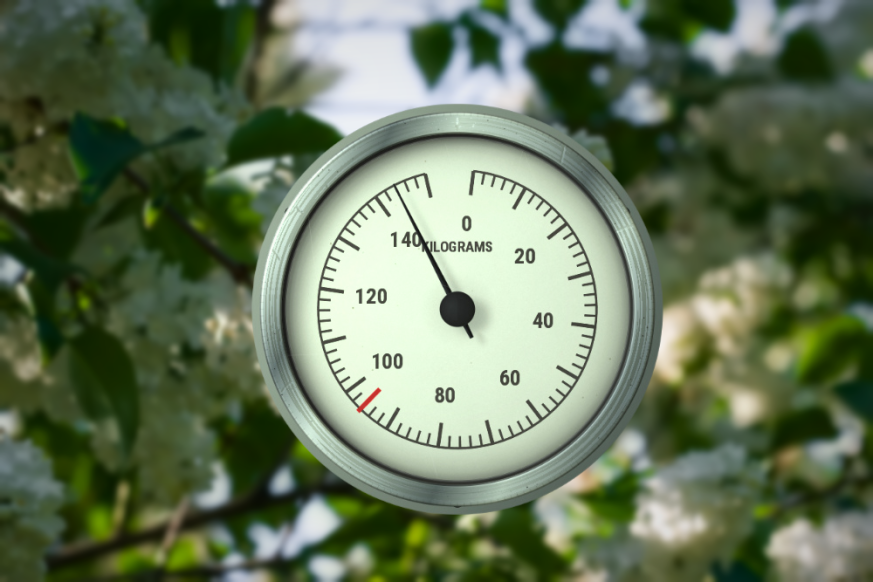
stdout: 144 kg
